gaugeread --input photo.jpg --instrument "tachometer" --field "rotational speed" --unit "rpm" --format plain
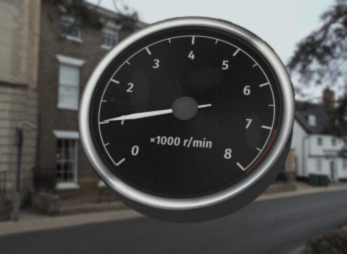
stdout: 1000 rpm
